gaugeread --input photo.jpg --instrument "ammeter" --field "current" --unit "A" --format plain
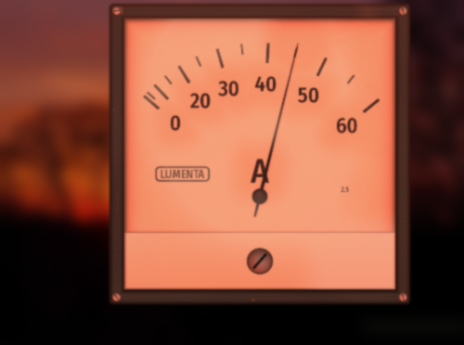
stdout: 45 A
